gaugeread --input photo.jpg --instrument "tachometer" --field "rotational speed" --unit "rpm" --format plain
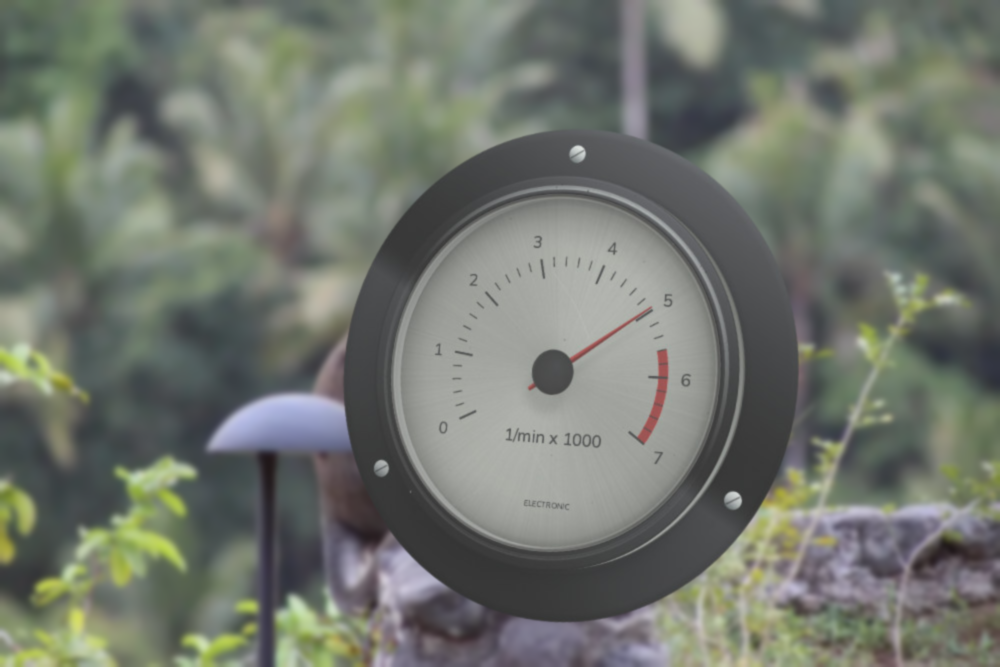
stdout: 5000 rpm
